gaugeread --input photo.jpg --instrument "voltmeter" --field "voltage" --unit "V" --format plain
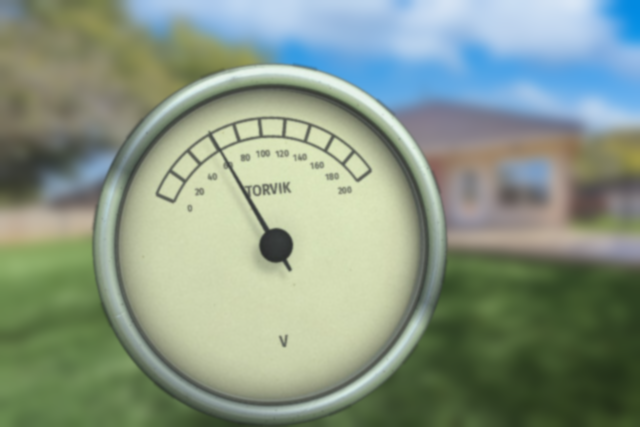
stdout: 60 V
